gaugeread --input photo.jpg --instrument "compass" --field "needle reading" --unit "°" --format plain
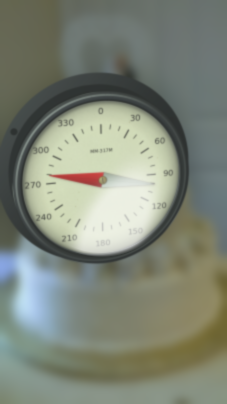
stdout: 280 °
